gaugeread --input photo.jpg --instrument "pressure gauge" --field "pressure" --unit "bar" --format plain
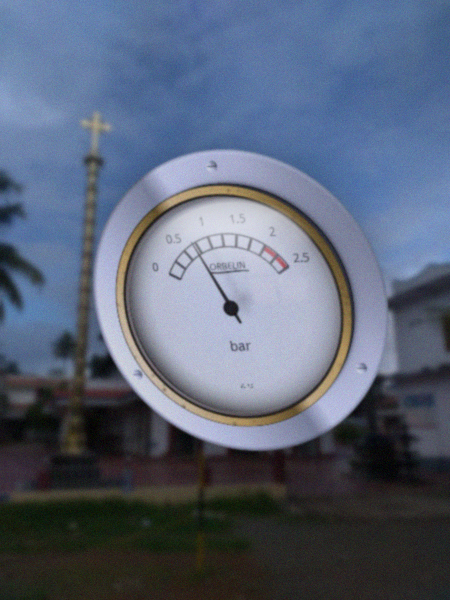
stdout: 0.75 bar
